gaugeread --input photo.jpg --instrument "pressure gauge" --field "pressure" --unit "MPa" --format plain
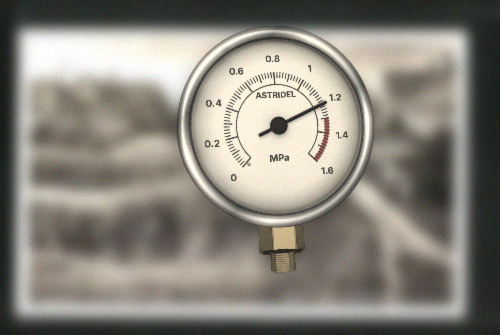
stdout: 1.2 MPa
